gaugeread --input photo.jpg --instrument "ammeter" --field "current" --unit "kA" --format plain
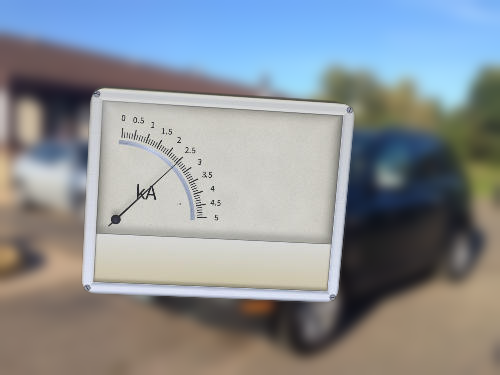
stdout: 2.5 kA
